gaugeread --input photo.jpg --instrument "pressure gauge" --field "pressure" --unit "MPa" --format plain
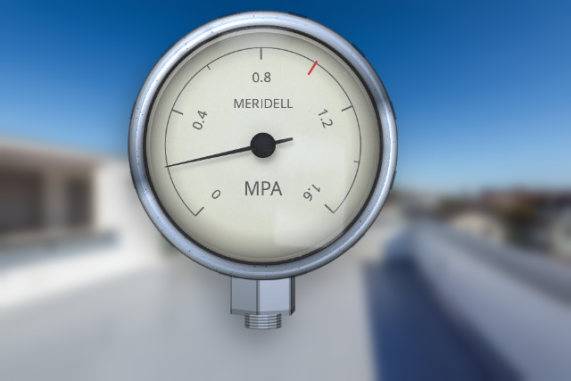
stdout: 0.2 MPa
